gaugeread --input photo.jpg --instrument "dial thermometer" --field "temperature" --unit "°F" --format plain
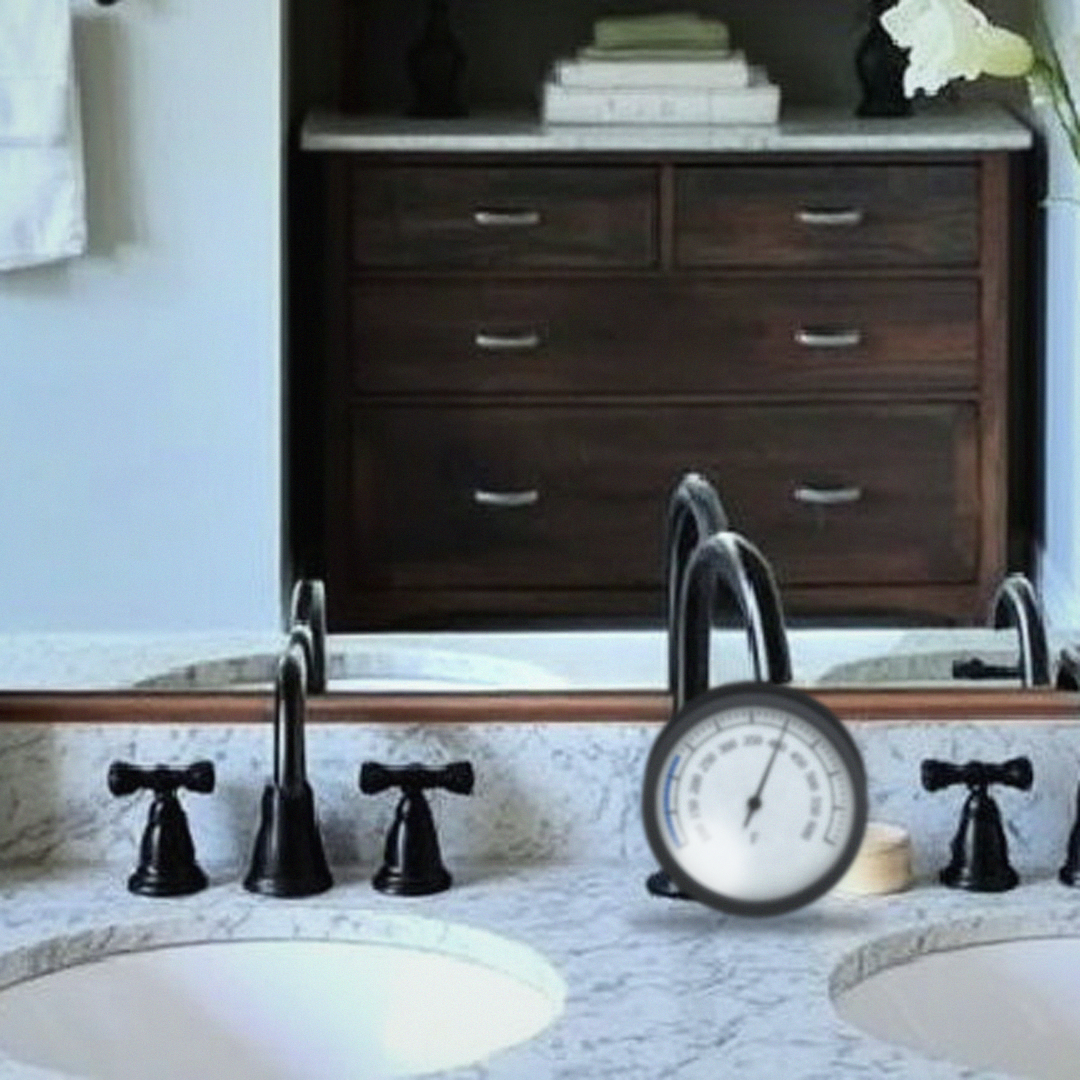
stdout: 400 °F
